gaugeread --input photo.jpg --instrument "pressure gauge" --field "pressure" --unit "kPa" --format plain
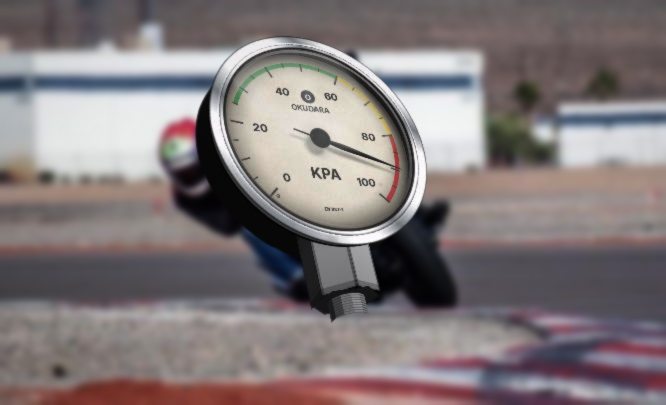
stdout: 90 kPa
